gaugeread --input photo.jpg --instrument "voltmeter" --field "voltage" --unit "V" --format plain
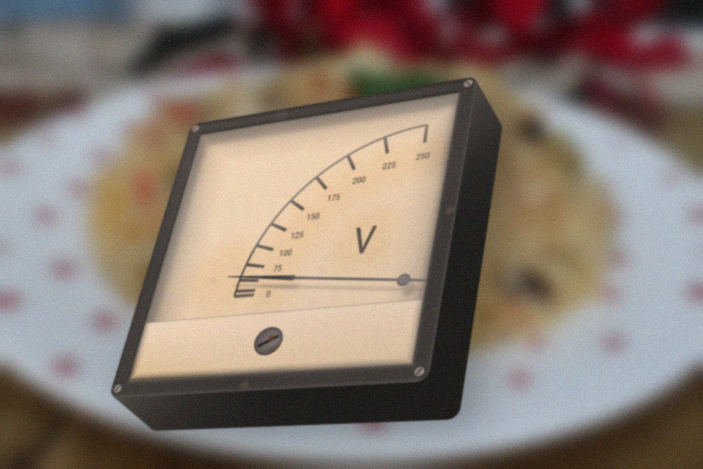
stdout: 50 V
